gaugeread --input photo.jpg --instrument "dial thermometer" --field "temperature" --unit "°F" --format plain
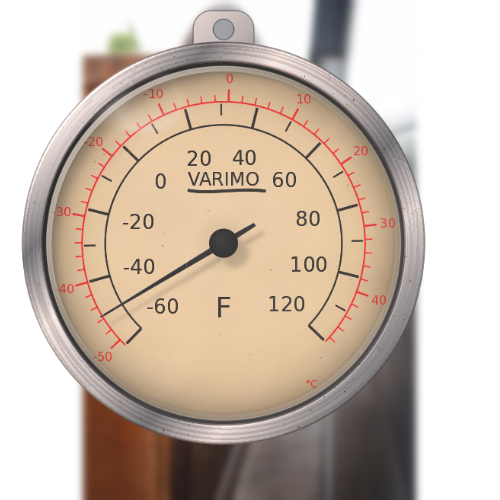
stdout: -50 °F
